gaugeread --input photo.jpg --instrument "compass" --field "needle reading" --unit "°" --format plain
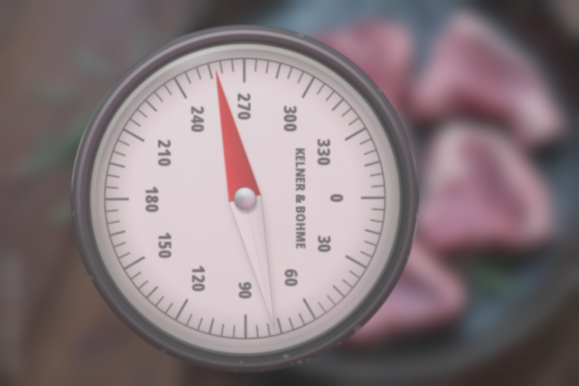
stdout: 257.5 °
